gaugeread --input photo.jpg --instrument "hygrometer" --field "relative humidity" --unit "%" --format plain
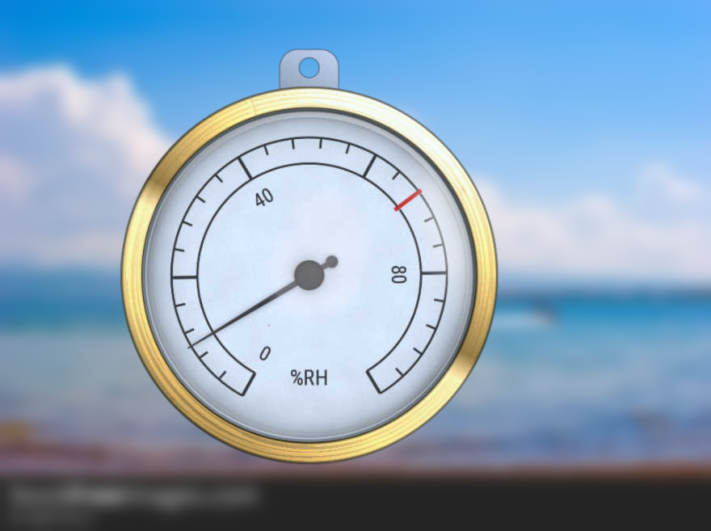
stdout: 10 %
